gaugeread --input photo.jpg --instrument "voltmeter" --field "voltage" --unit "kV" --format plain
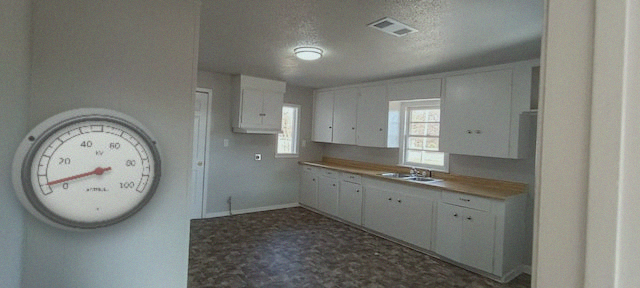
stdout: 5 kV
